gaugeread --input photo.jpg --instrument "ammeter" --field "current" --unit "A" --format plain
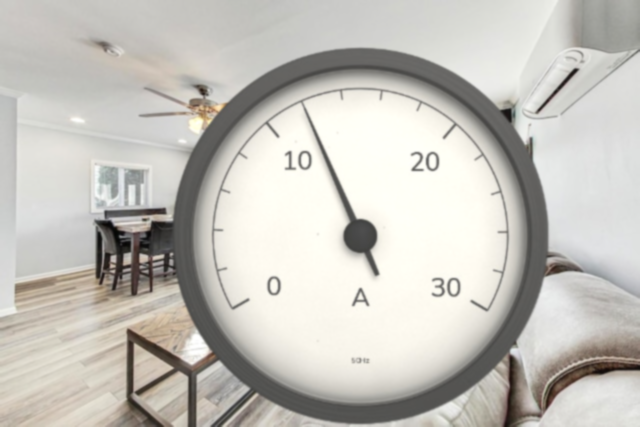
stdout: 12 A
